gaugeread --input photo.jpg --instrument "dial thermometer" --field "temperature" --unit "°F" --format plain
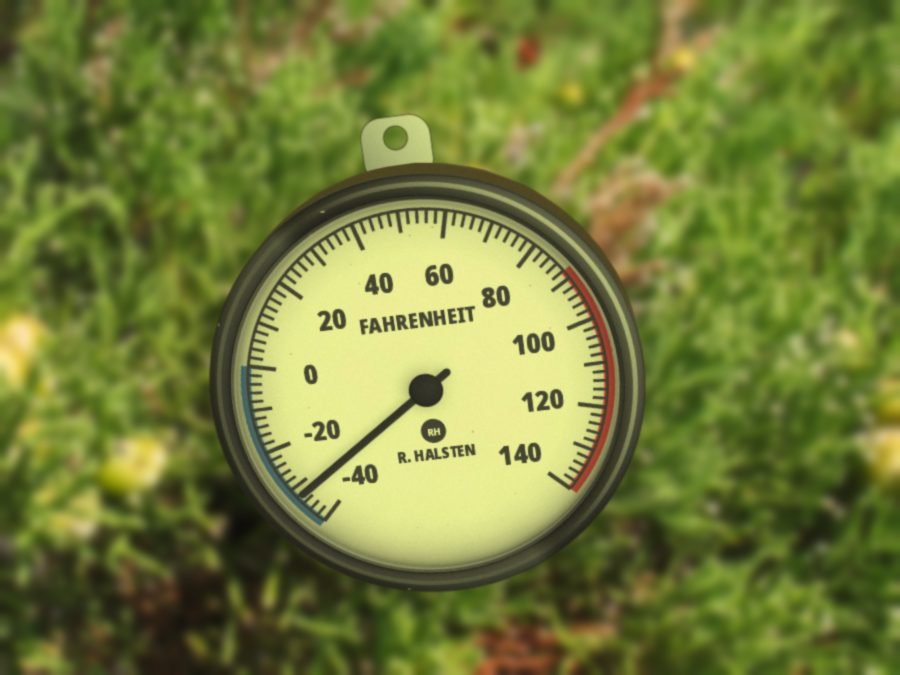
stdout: -32 °F
